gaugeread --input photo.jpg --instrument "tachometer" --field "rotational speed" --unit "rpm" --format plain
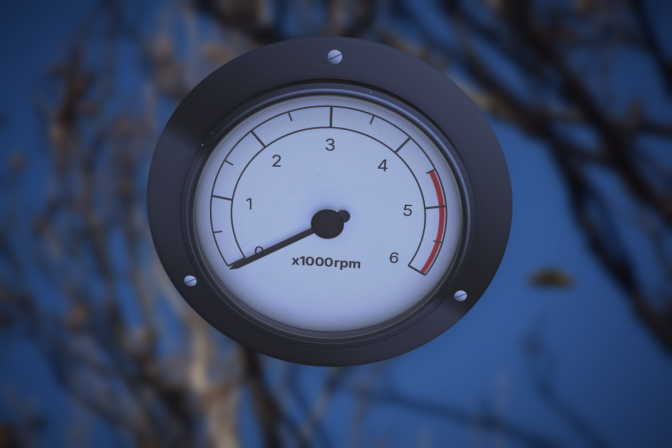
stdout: 0 rpm
